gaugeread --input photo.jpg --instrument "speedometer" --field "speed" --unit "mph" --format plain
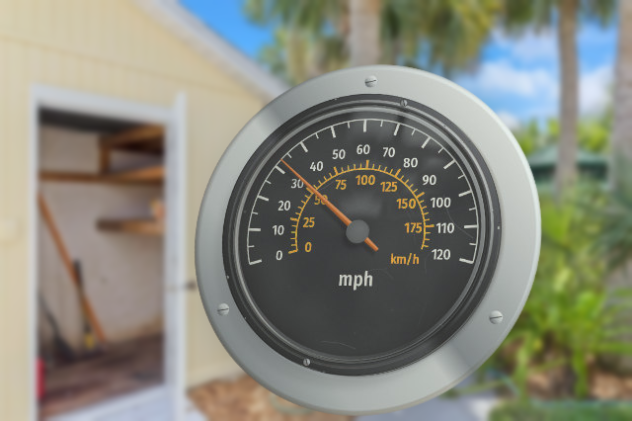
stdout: 32.5 mph
